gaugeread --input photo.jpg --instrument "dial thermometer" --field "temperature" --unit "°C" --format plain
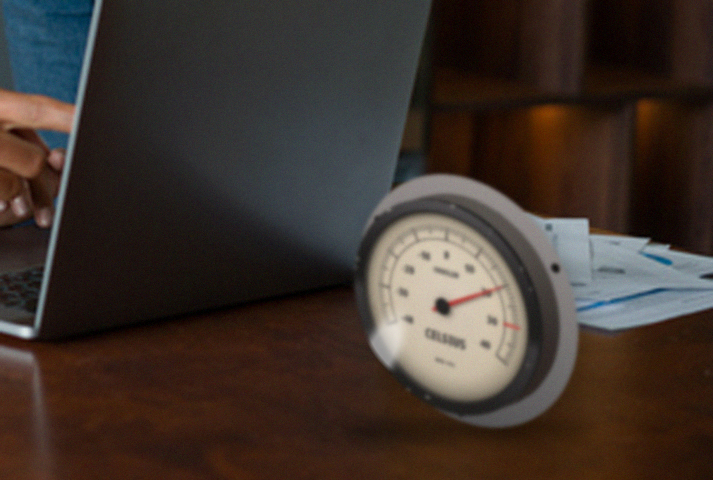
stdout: 20 °C
